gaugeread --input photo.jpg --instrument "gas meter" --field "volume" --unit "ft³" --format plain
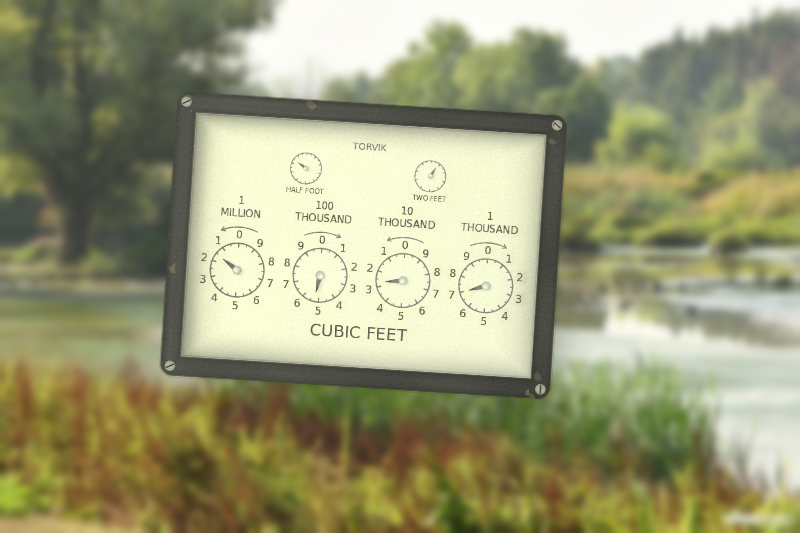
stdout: 152700 ft³
